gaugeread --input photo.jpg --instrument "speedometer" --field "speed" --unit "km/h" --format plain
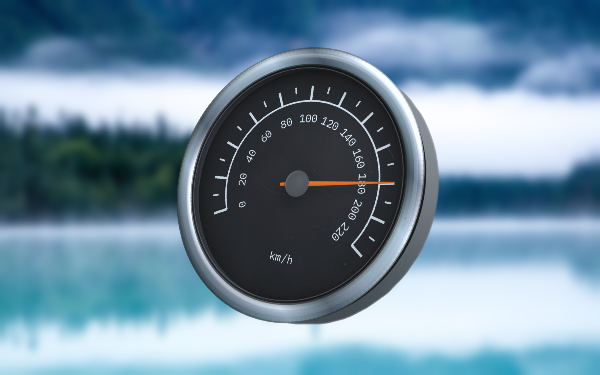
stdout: 180 km/h
